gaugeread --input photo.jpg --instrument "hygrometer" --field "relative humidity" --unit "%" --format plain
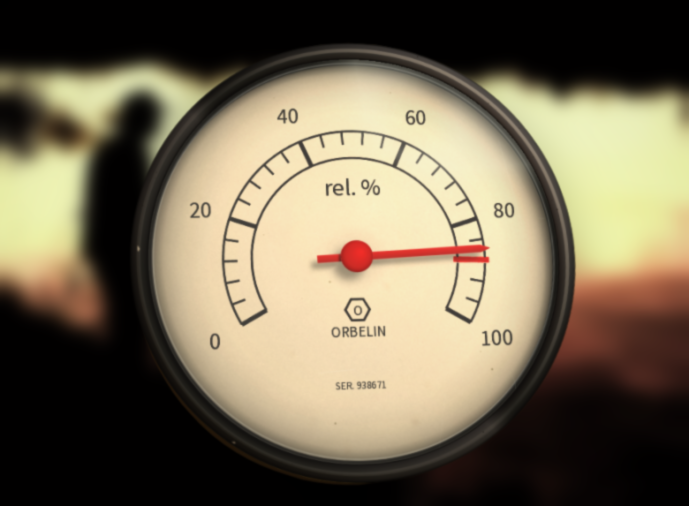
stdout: 86 %
